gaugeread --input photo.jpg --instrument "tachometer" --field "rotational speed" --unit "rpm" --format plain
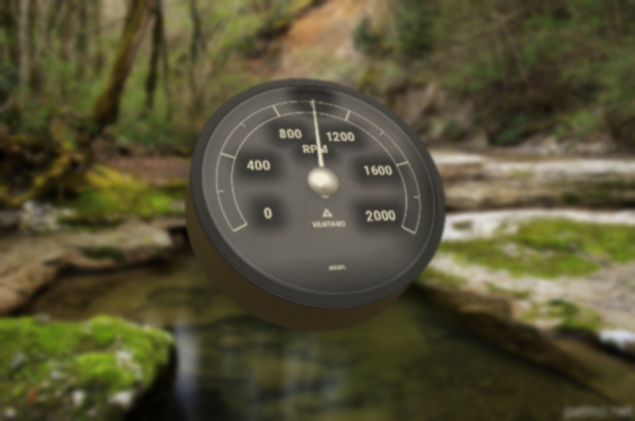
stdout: 1000 rpm
